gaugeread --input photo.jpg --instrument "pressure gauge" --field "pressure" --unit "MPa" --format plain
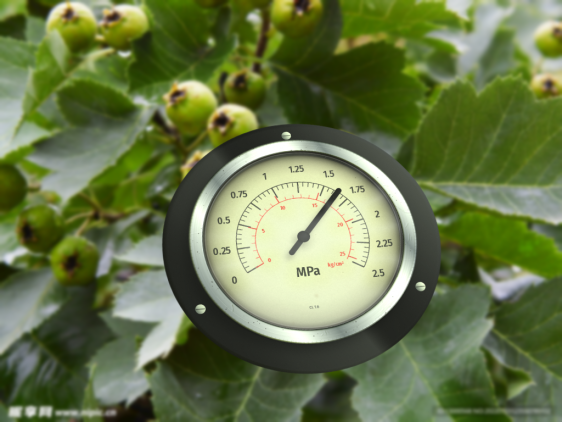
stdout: 1.65 MPa
